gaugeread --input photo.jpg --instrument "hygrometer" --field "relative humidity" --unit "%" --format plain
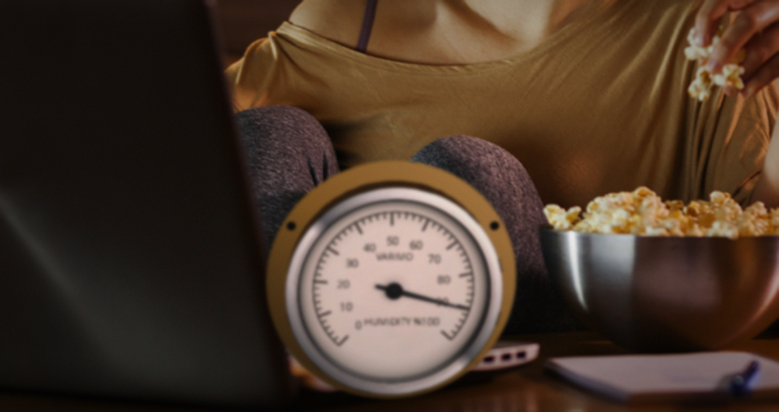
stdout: 90 %
